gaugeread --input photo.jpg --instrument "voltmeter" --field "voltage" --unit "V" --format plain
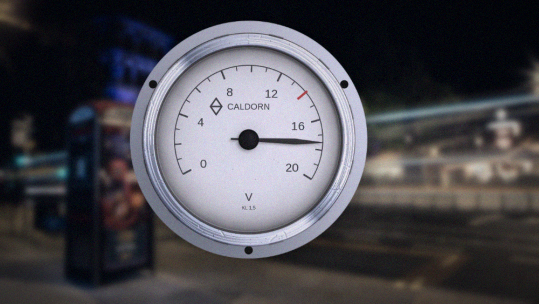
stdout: 17.5 V
